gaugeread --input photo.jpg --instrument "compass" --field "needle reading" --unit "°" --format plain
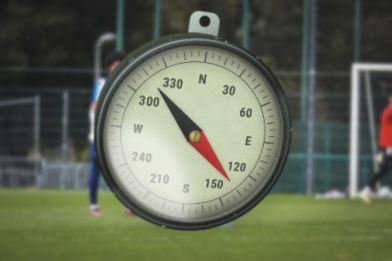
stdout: 135 °
